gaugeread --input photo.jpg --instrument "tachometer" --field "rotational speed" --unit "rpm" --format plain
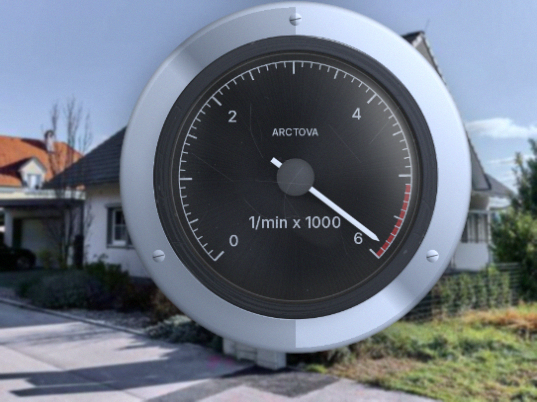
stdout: 5850 rpm
